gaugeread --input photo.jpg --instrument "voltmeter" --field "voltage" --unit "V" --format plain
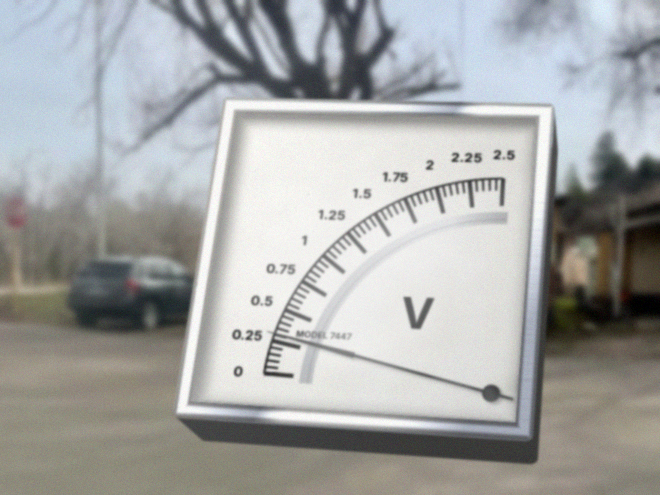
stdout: 0.3 V
